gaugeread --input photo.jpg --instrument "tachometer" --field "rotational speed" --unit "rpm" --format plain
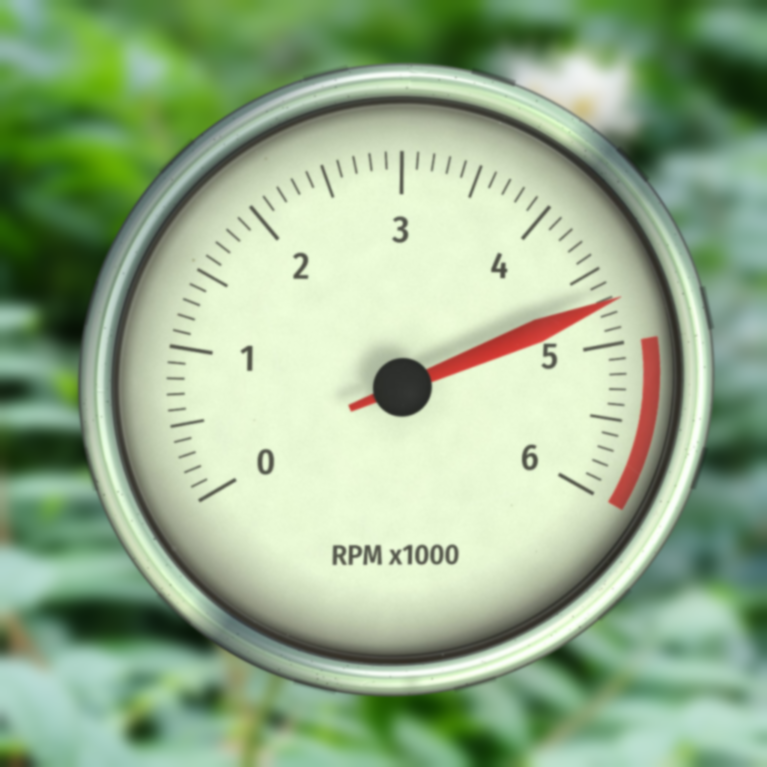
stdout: 4700 rpm
